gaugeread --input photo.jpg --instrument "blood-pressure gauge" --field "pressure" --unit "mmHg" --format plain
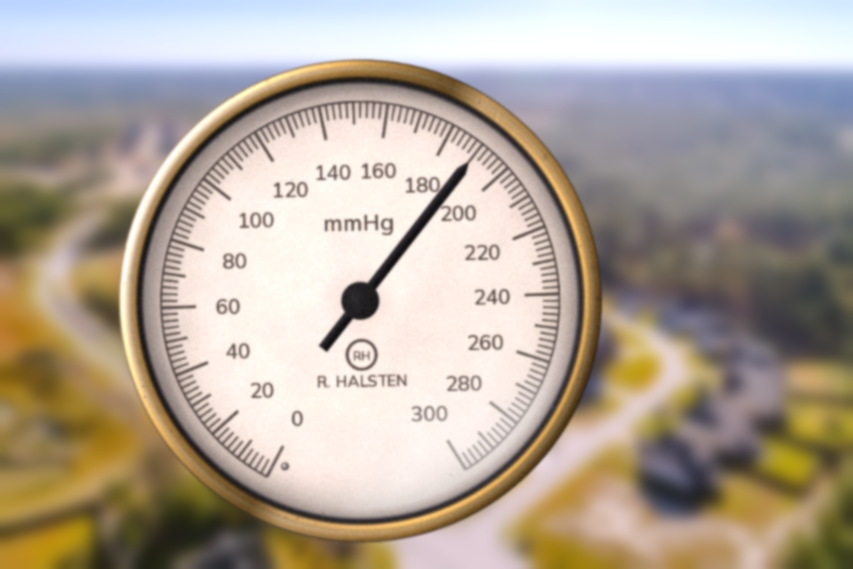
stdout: 190 mmHg
